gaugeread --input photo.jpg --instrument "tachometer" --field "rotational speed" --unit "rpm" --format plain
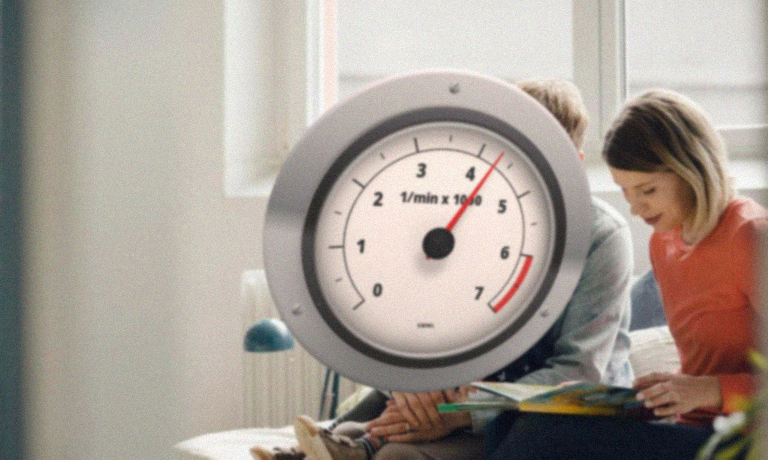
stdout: 4250 rpm
